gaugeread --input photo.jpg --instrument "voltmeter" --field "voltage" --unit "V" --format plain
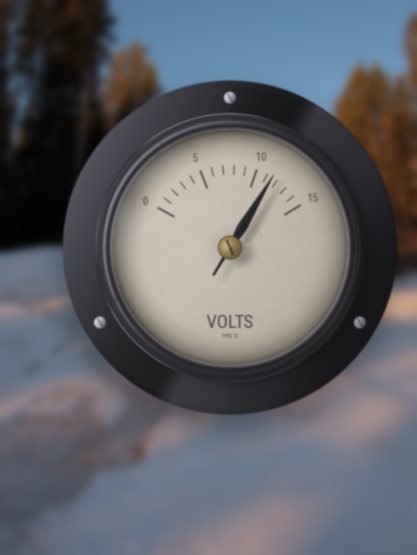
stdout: 11.5 V
